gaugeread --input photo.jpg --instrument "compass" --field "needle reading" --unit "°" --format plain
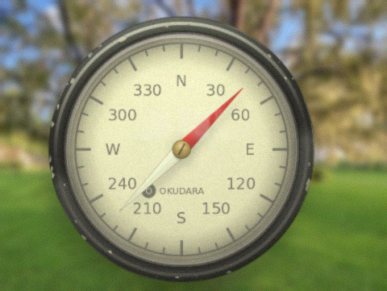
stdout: 45 °
